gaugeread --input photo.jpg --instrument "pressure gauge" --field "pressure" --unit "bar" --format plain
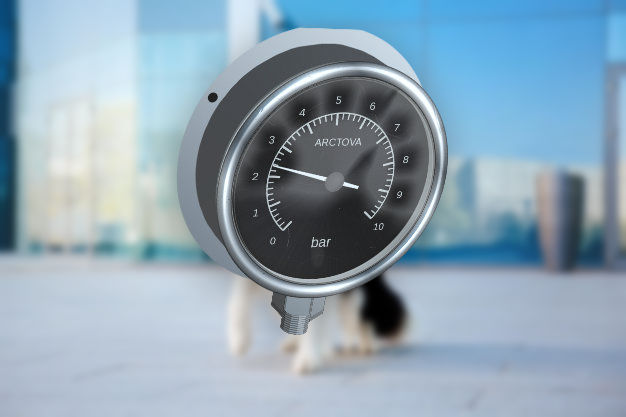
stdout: 2.4 bar
